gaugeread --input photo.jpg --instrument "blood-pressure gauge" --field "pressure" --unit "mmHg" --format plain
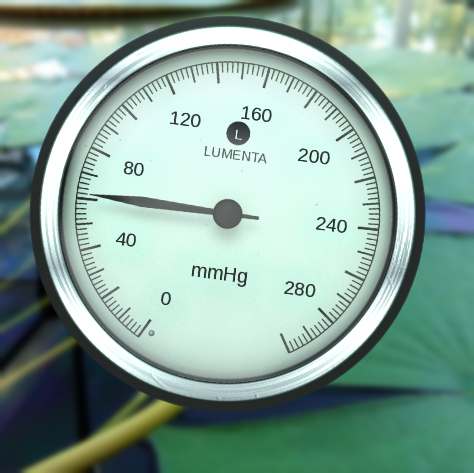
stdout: 62 mmHg
